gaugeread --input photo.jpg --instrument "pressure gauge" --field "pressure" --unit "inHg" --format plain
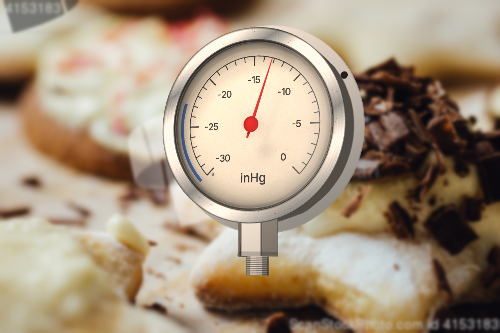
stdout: -13 inHg
